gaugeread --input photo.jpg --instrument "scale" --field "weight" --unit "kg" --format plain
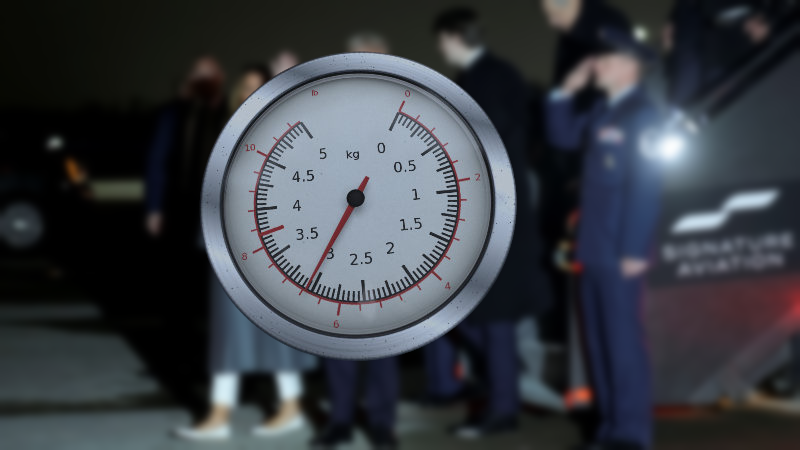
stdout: 3.05 kg
